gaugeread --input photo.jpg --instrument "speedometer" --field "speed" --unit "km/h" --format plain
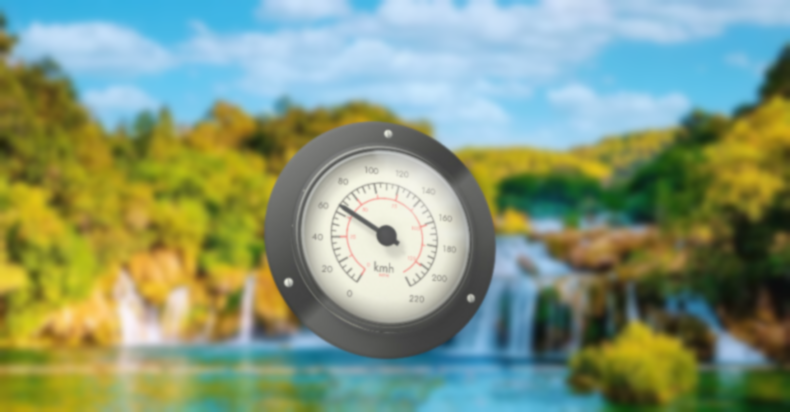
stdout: 65 km/h
